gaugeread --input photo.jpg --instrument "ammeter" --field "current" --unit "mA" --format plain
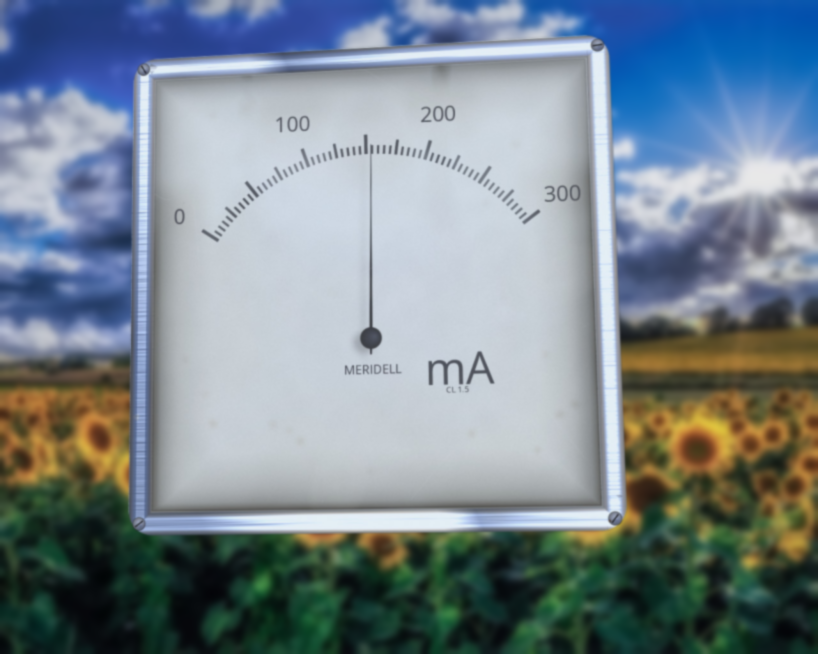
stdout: 155 mA
